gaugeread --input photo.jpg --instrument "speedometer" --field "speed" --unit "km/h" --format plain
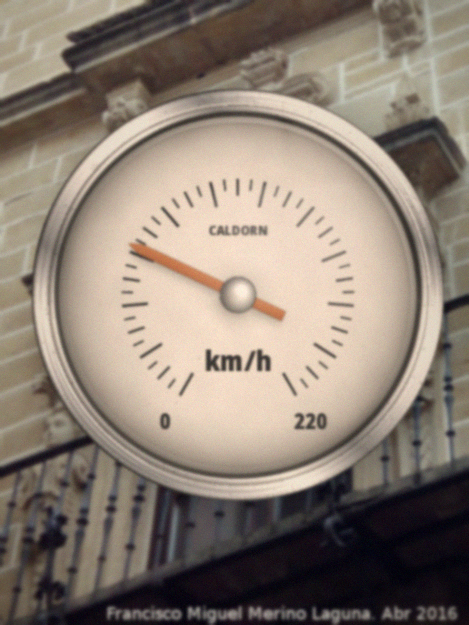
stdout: 62.5 km/h
